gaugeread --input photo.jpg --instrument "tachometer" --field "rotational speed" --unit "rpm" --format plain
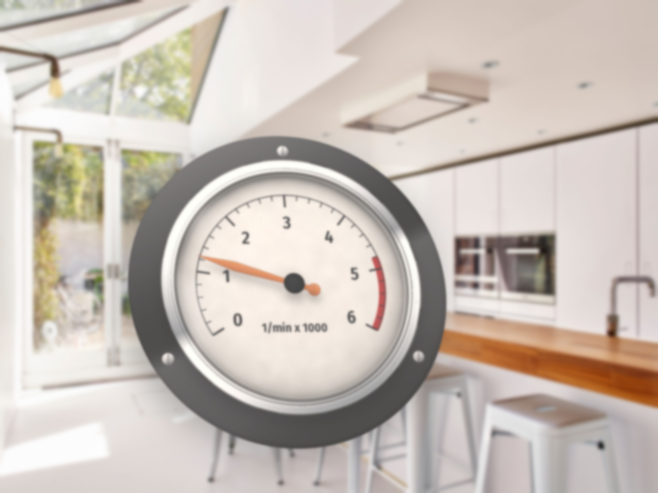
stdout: 1200 rpm
